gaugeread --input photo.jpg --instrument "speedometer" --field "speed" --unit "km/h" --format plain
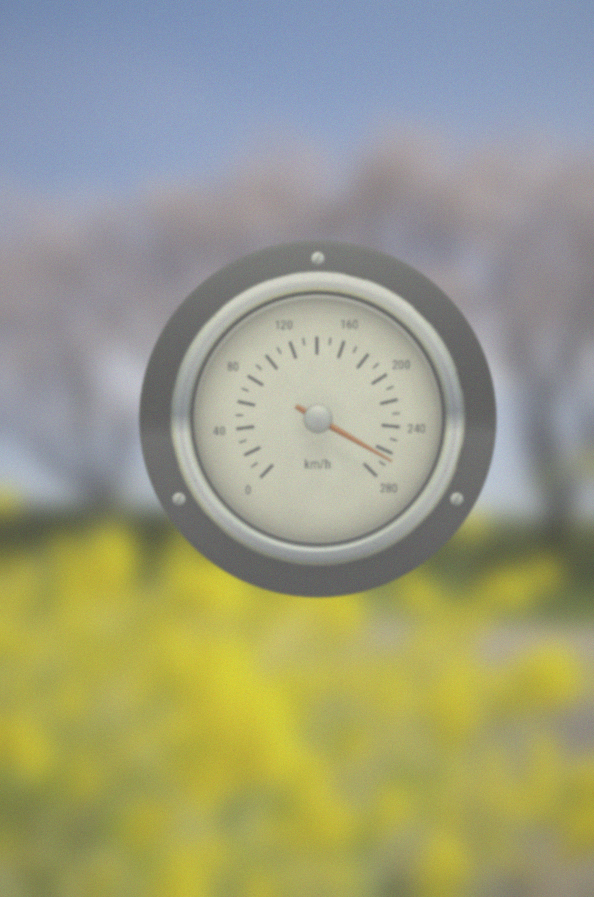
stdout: 265 km/h
